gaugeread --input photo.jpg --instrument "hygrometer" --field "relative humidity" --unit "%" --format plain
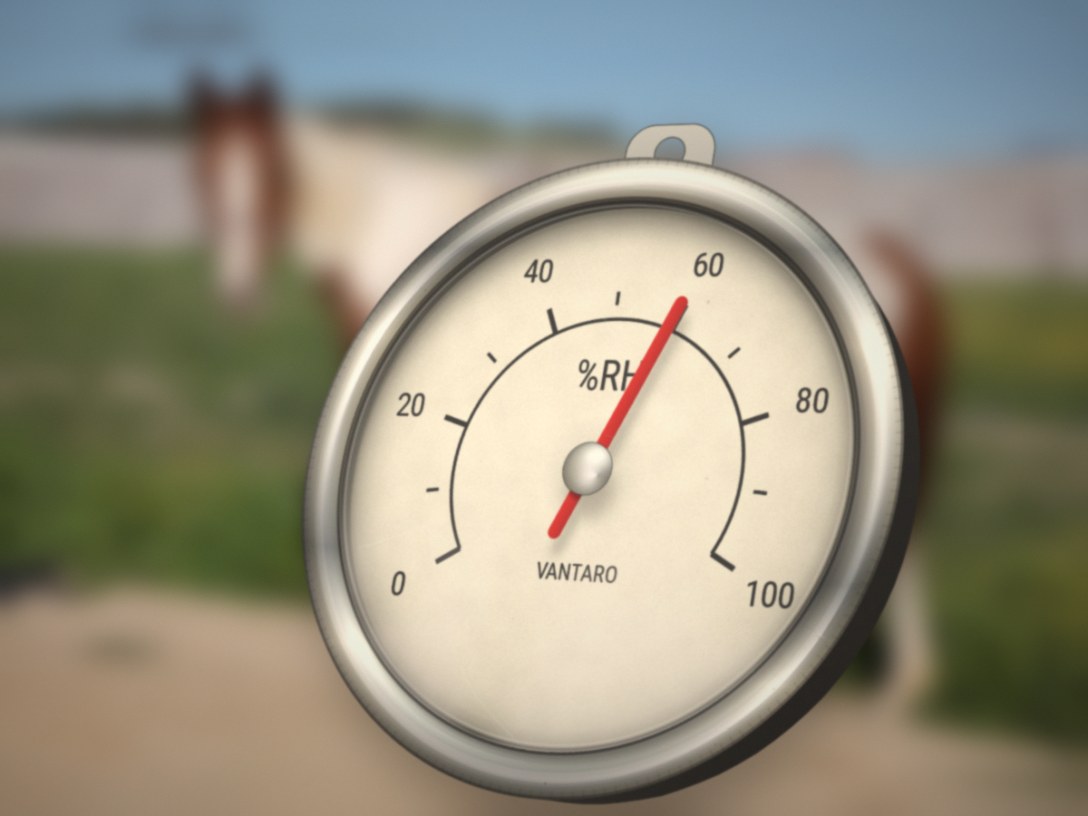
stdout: 60 %
